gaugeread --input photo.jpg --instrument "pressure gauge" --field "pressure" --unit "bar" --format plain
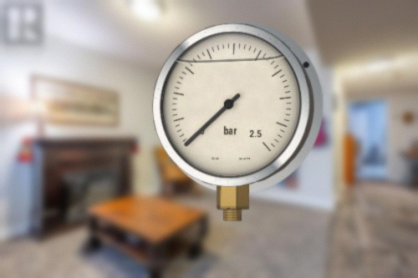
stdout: 0 bar
